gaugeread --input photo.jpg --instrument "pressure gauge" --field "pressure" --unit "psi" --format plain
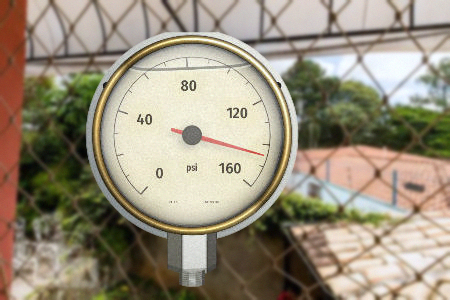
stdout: 145 psi
